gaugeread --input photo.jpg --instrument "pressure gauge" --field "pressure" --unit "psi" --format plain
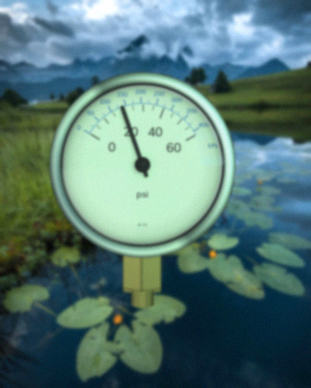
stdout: 20 psi
